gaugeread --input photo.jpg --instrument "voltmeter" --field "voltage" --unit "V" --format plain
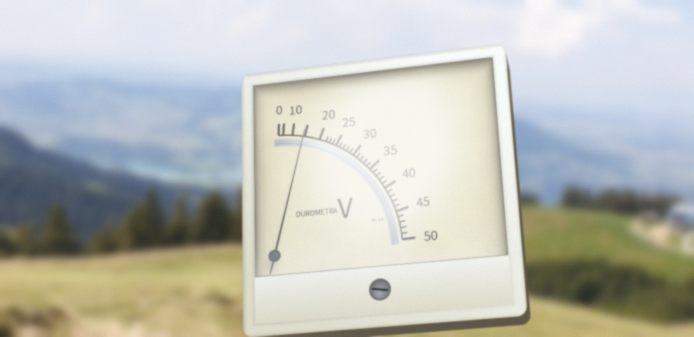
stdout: 15 V
